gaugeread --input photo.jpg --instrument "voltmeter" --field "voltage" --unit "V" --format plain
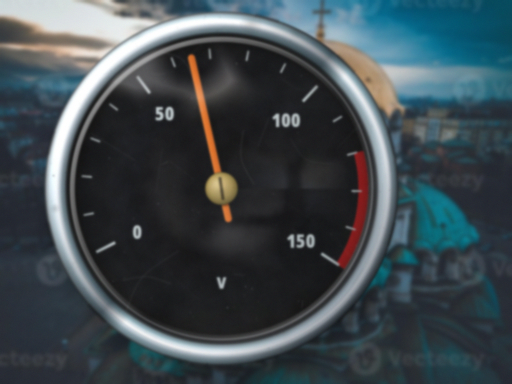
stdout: 65 V
